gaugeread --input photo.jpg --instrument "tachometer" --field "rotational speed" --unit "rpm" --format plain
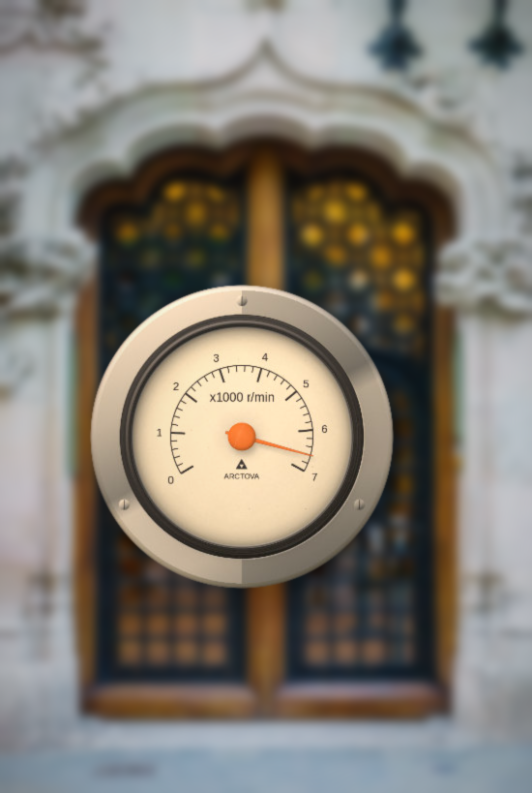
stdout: 6600 rpm
